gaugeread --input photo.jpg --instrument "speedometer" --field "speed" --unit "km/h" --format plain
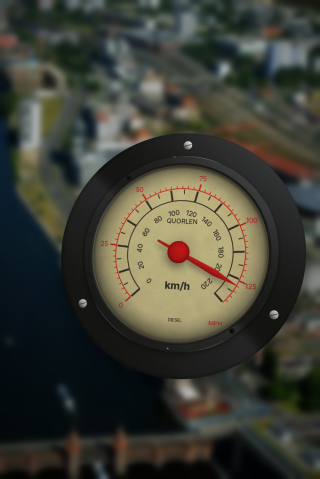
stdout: 205 km/h
